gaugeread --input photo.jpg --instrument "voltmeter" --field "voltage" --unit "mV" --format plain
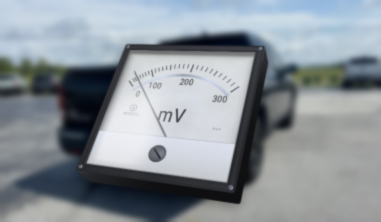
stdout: 50 mV
